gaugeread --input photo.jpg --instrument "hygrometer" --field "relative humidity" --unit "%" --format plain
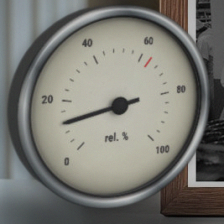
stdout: 12 %
